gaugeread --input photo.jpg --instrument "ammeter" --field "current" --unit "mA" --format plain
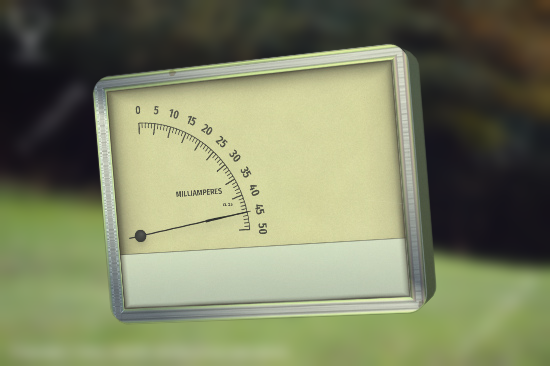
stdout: 45 mA
